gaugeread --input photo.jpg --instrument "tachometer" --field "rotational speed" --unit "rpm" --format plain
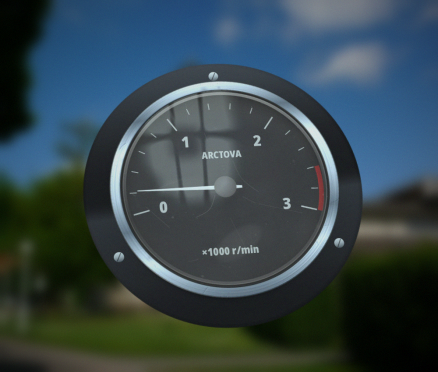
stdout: 200 rpm
